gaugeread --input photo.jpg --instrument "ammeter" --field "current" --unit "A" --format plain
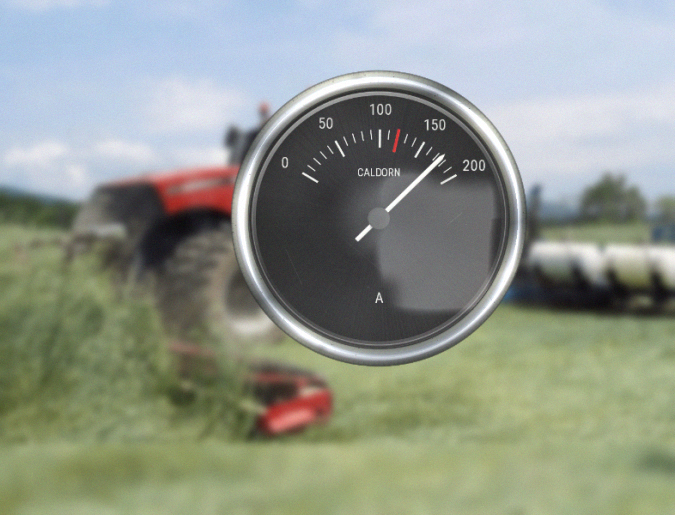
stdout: 175 A
